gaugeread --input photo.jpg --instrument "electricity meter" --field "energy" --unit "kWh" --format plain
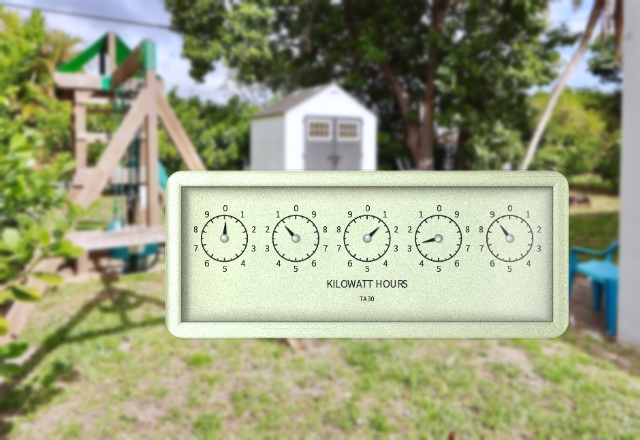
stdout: 1129 kWh
